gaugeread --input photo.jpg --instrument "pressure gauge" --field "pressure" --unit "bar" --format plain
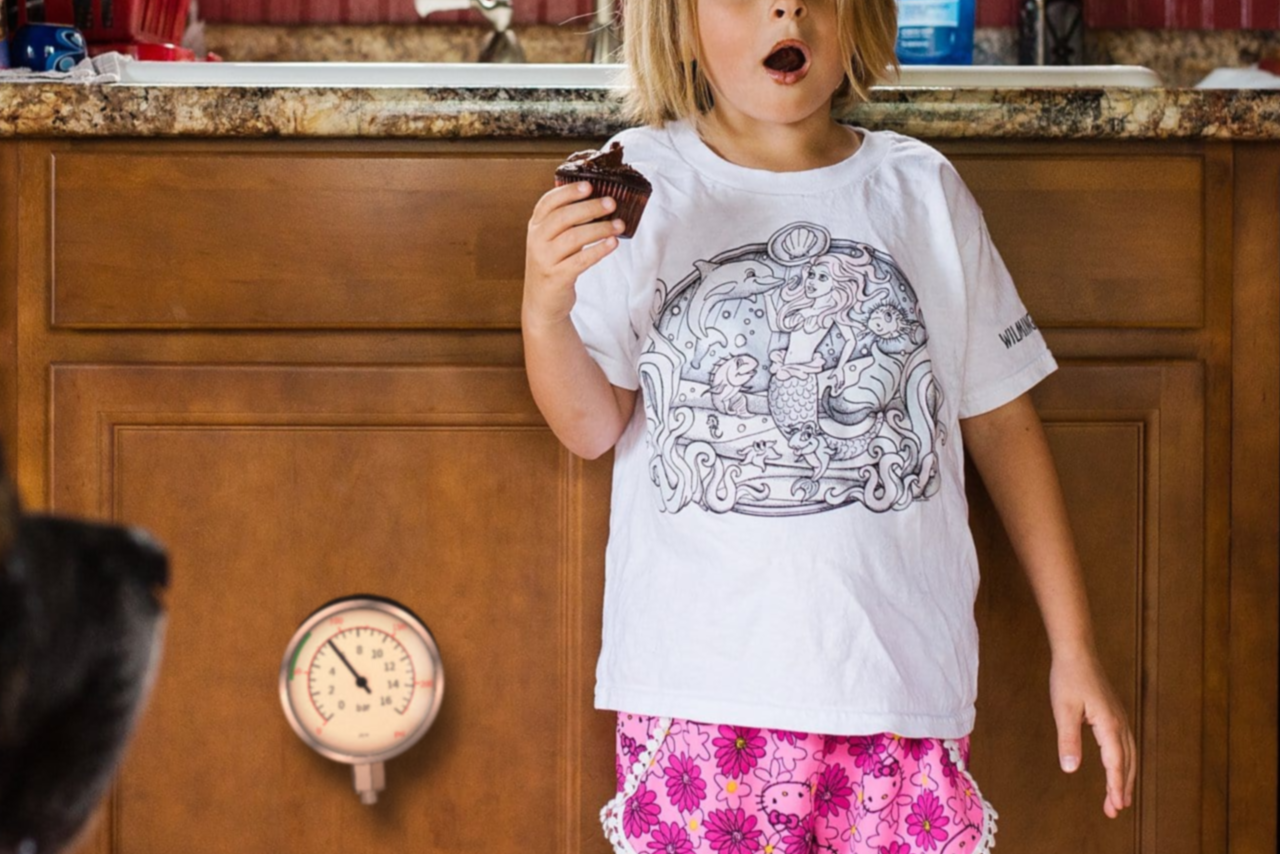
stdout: 6 bar
